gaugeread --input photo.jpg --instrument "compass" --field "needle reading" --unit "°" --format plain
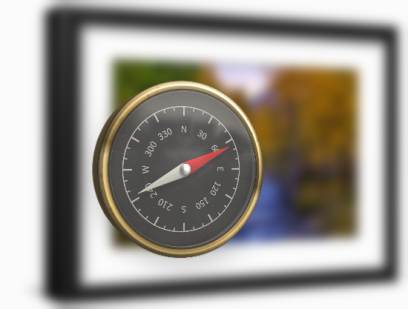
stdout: 65 °
